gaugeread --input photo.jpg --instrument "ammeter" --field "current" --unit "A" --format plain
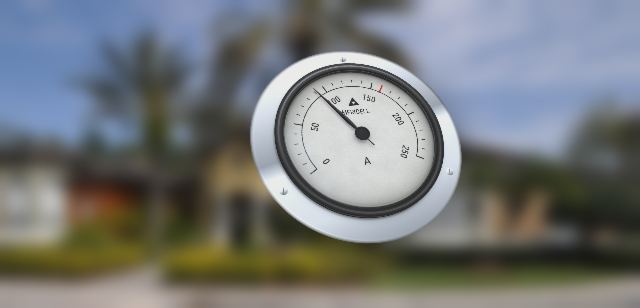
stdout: 90 A
